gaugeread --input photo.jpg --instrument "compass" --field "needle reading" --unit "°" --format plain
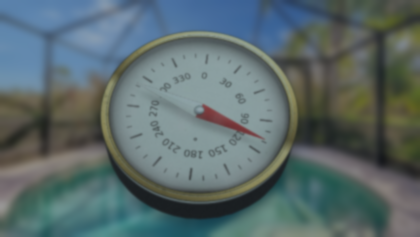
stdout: 110 °
